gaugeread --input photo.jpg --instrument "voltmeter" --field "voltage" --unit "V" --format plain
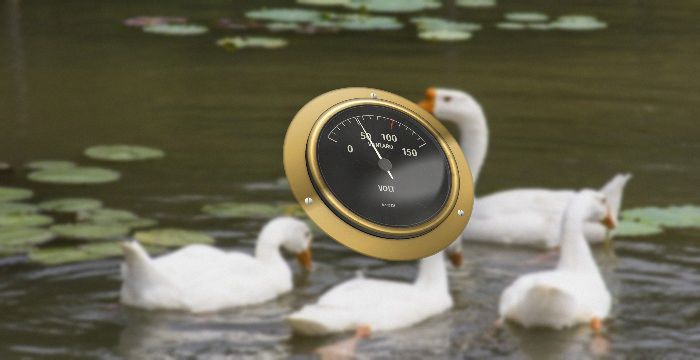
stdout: 50 V
